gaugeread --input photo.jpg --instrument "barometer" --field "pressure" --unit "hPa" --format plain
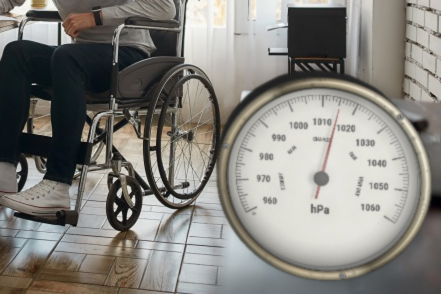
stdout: 1015 hPa
